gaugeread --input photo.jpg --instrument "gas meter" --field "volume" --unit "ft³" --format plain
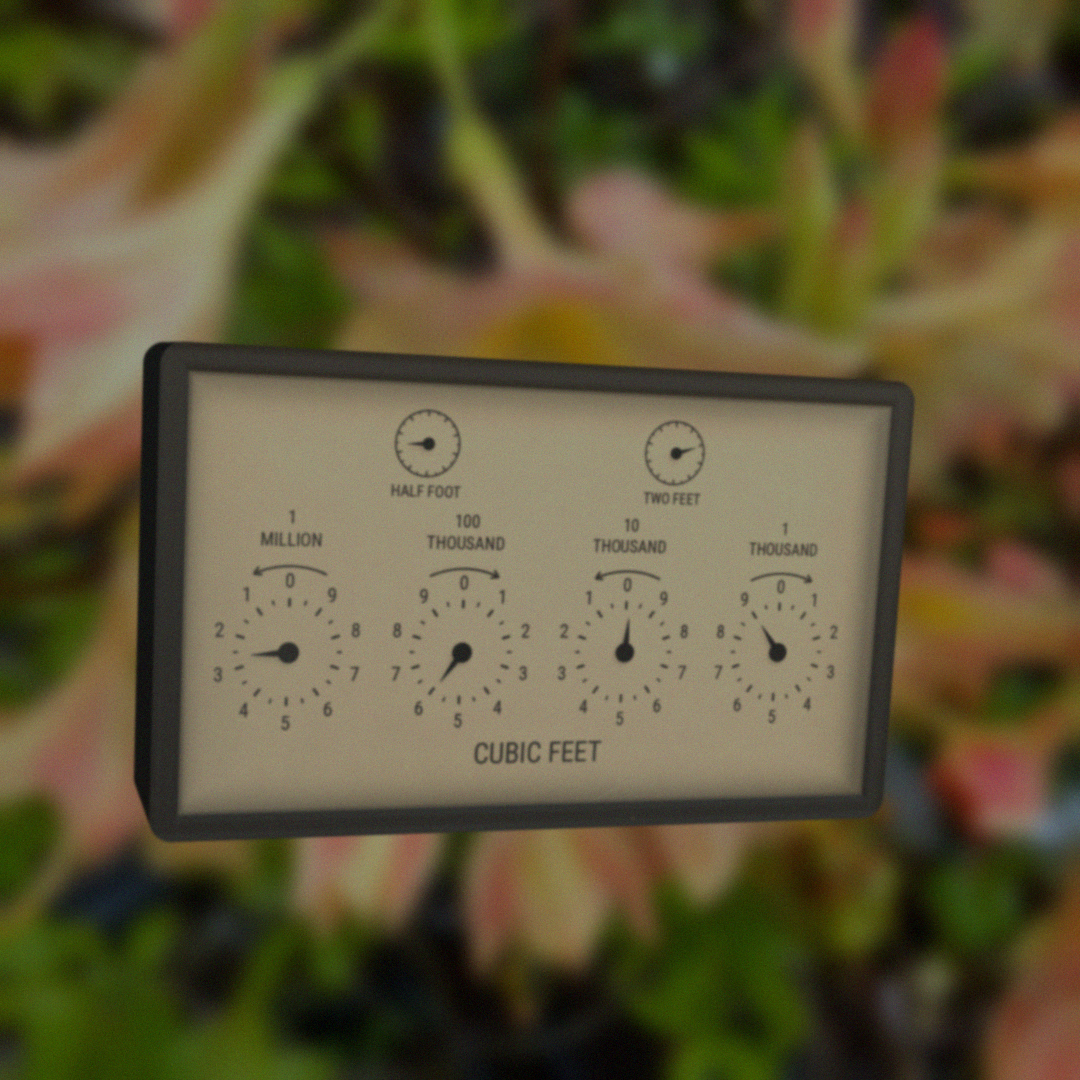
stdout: 259900 ft³
